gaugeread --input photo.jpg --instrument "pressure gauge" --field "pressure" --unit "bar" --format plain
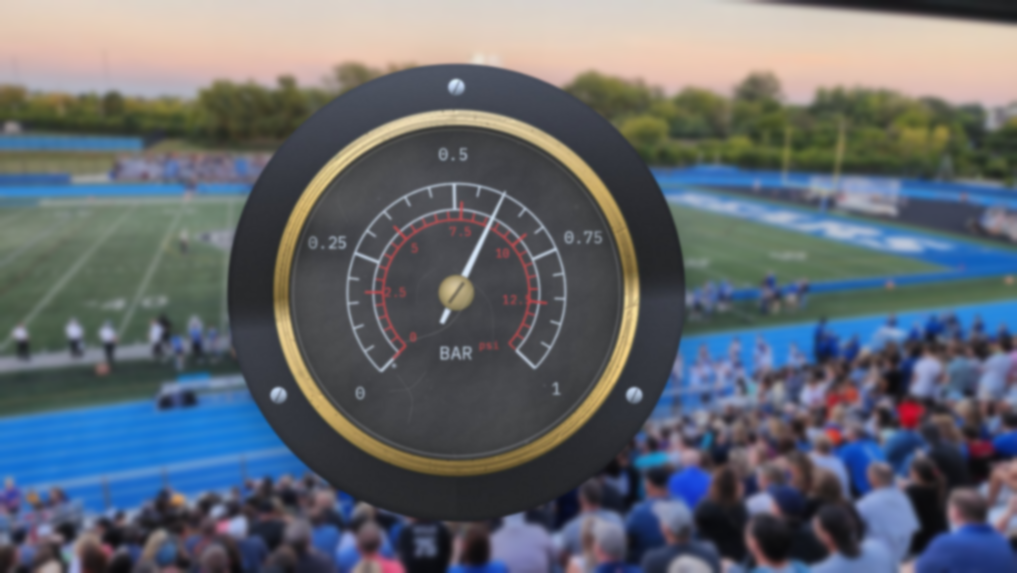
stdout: 0.6 bar
